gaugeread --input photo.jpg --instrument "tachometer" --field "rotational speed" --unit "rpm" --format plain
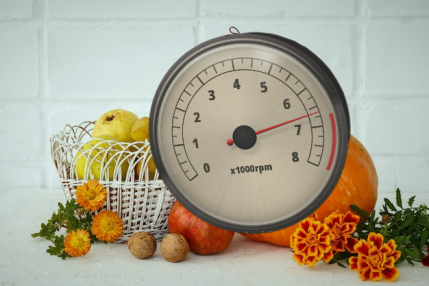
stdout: 6625 rpm
